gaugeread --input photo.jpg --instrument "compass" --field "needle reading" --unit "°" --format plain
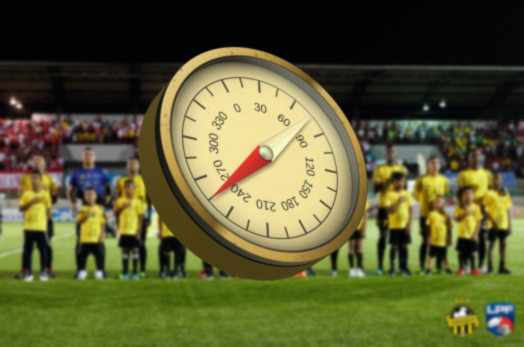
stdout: 255 °
